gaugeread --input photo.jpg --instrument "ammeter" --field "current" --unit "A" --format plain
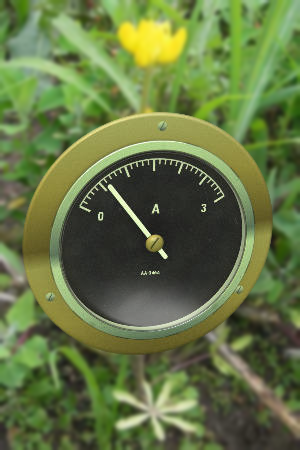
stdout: 0.6 A
